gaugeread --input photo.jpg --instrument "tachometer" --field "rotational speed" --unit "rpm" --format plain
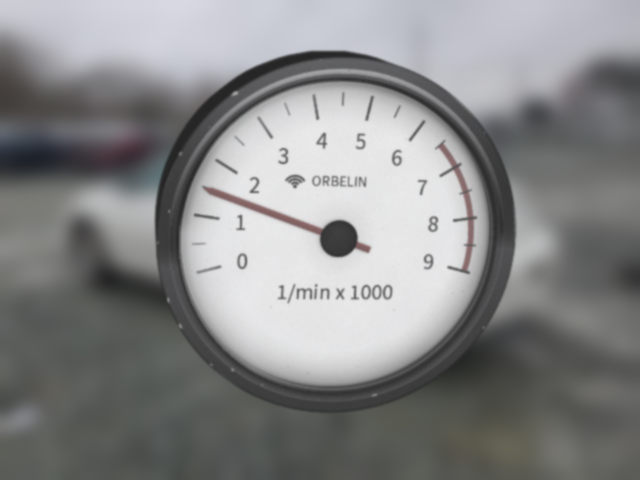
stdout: 1500 rpm
